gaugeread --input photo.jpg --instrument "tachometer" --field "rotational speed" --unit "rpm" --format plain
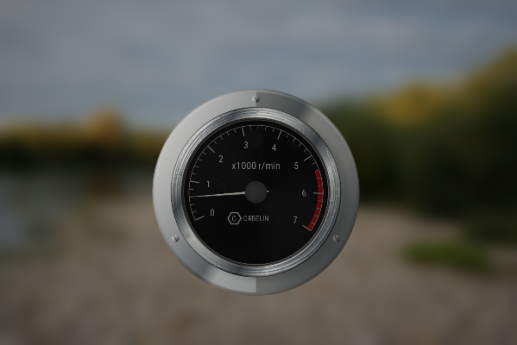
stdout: 600 rpm
